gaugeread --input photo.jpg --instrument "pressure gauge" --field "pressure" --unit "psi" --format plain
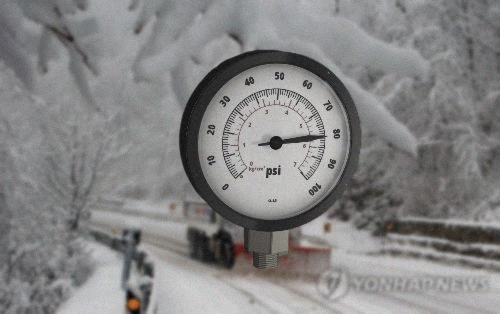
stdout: 80 psi
